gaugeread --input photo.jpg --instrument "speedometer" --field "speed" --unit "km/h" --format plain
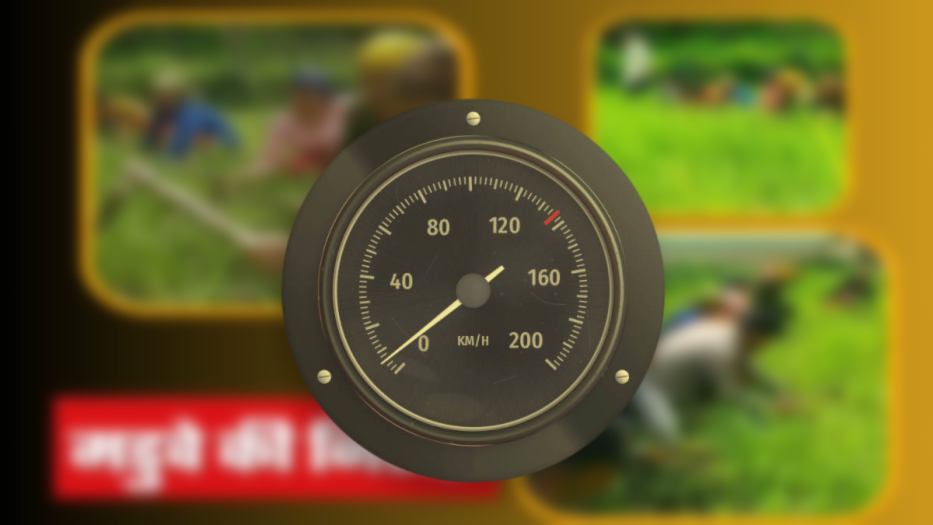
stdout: 6 km/h
